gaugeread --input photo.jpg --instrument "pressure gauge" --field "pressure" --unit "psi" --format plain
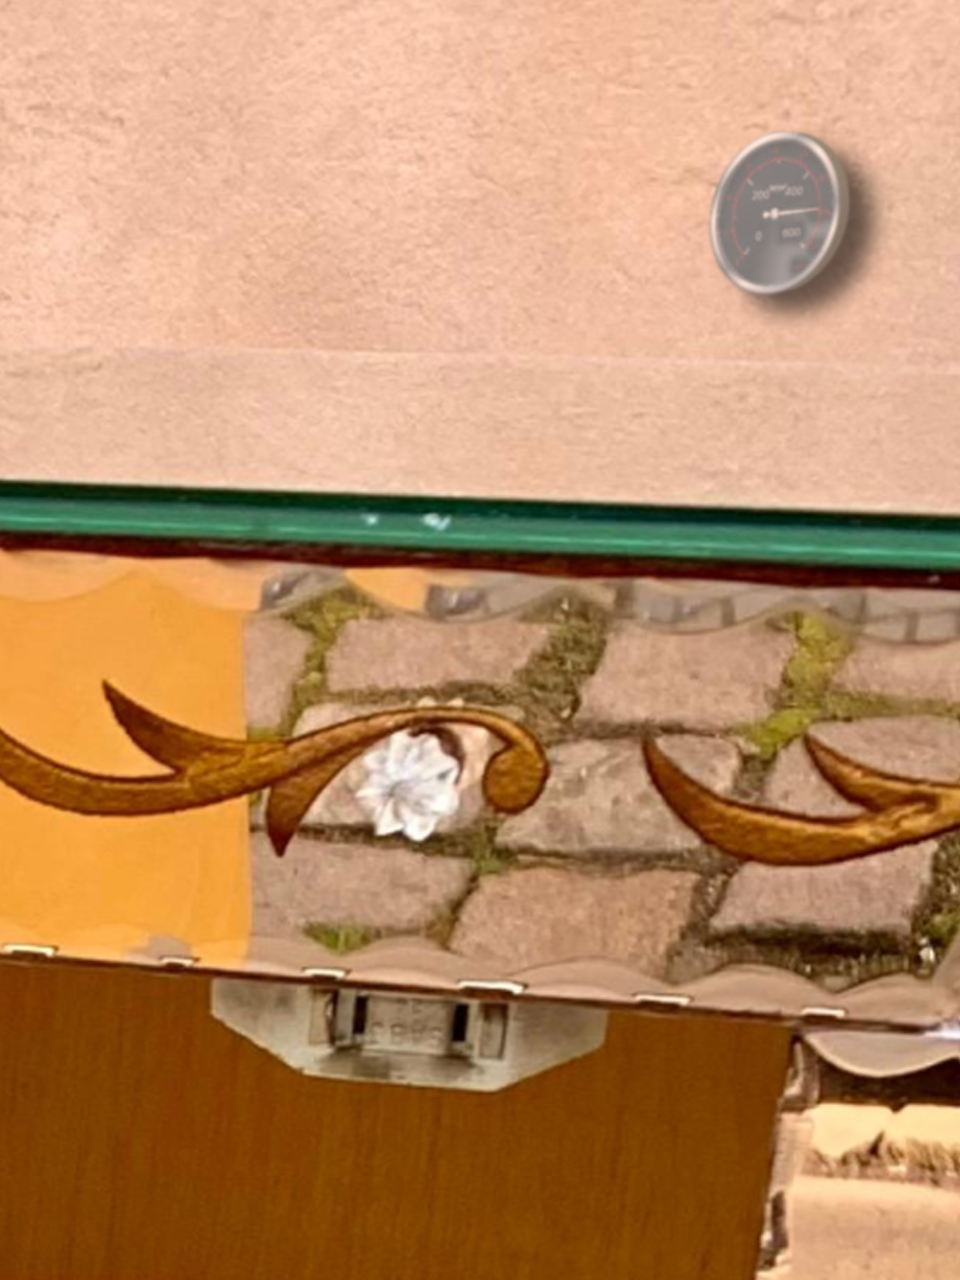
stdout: 500 psi
